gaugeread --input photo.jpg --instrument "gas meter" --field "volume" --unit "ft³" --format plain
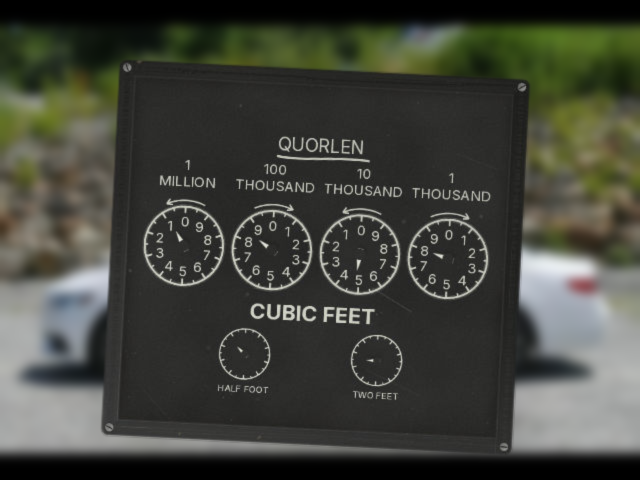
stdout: 84800 ft³
